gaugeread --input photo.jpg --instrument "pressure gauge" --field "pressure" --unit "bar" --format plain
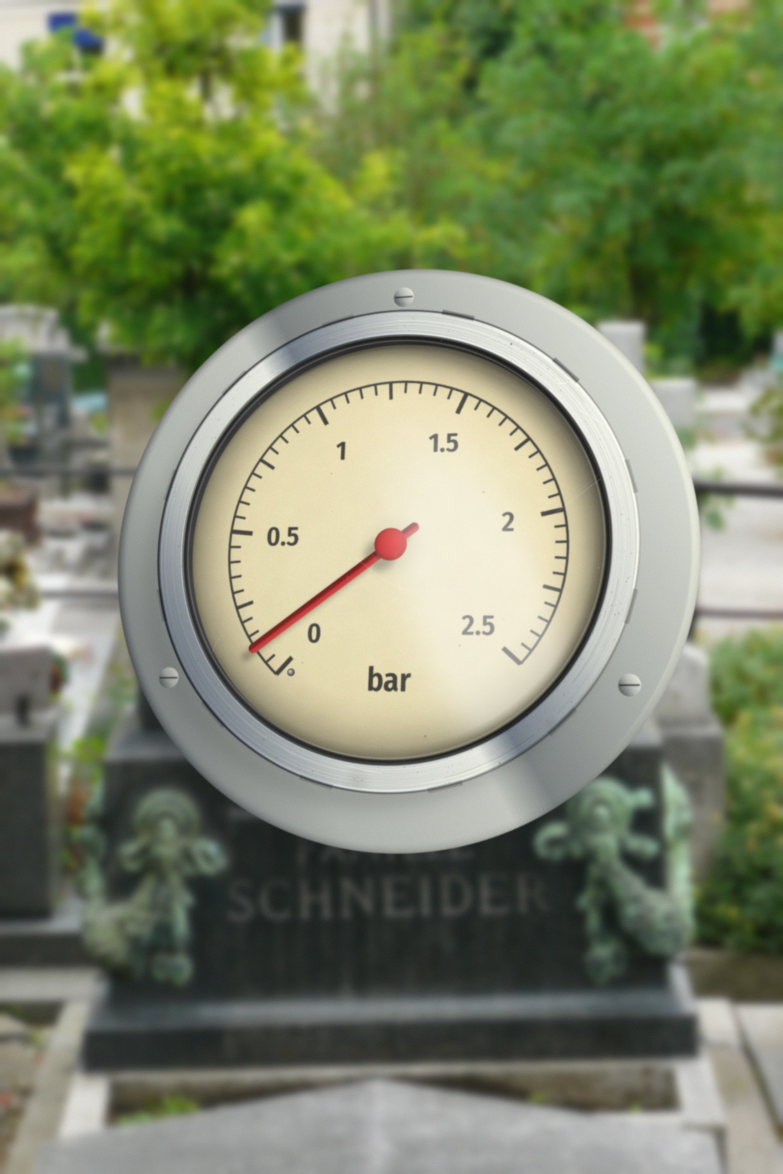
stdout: 0.1 bar
